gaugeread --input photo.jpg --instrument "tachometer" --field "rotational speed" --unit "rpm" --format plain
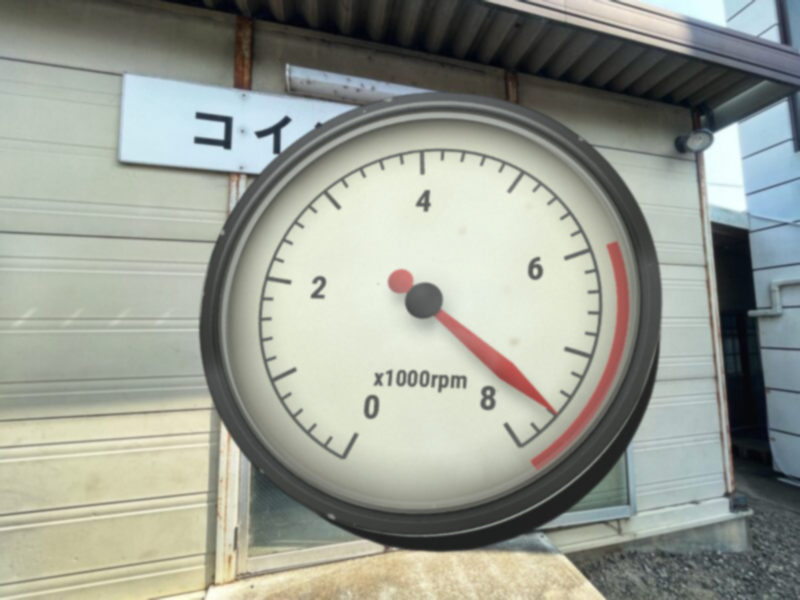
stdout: 7600 rpm
